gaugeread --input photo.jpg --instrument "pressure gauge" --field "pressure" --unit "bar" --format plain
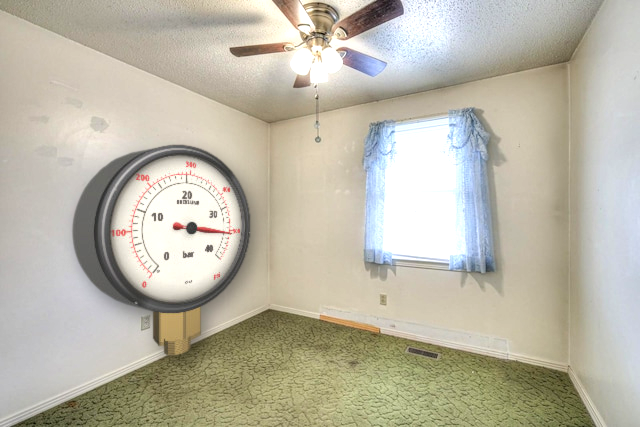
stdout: 35 bar
